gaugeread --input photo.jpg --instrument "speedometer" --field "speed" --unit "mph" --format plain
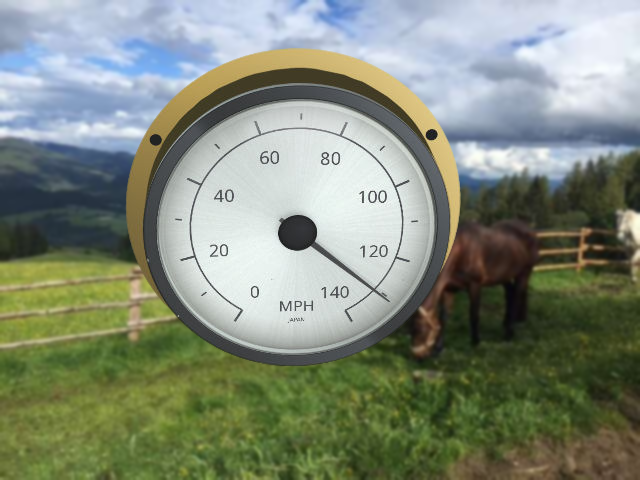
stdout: 130 mph
